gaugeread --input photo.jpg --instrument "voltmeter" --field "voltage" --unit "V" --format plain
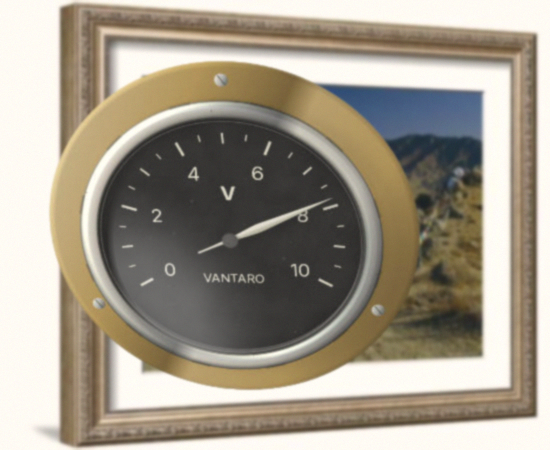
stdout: 7.75 V
